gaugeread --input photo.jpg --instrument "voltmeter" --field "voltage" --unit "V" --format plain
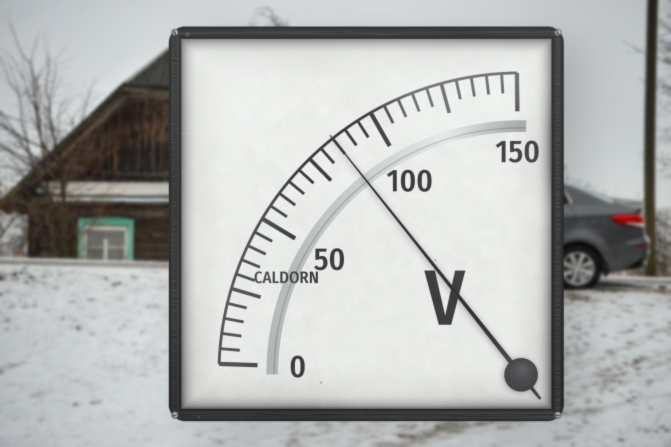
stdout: 85 V
